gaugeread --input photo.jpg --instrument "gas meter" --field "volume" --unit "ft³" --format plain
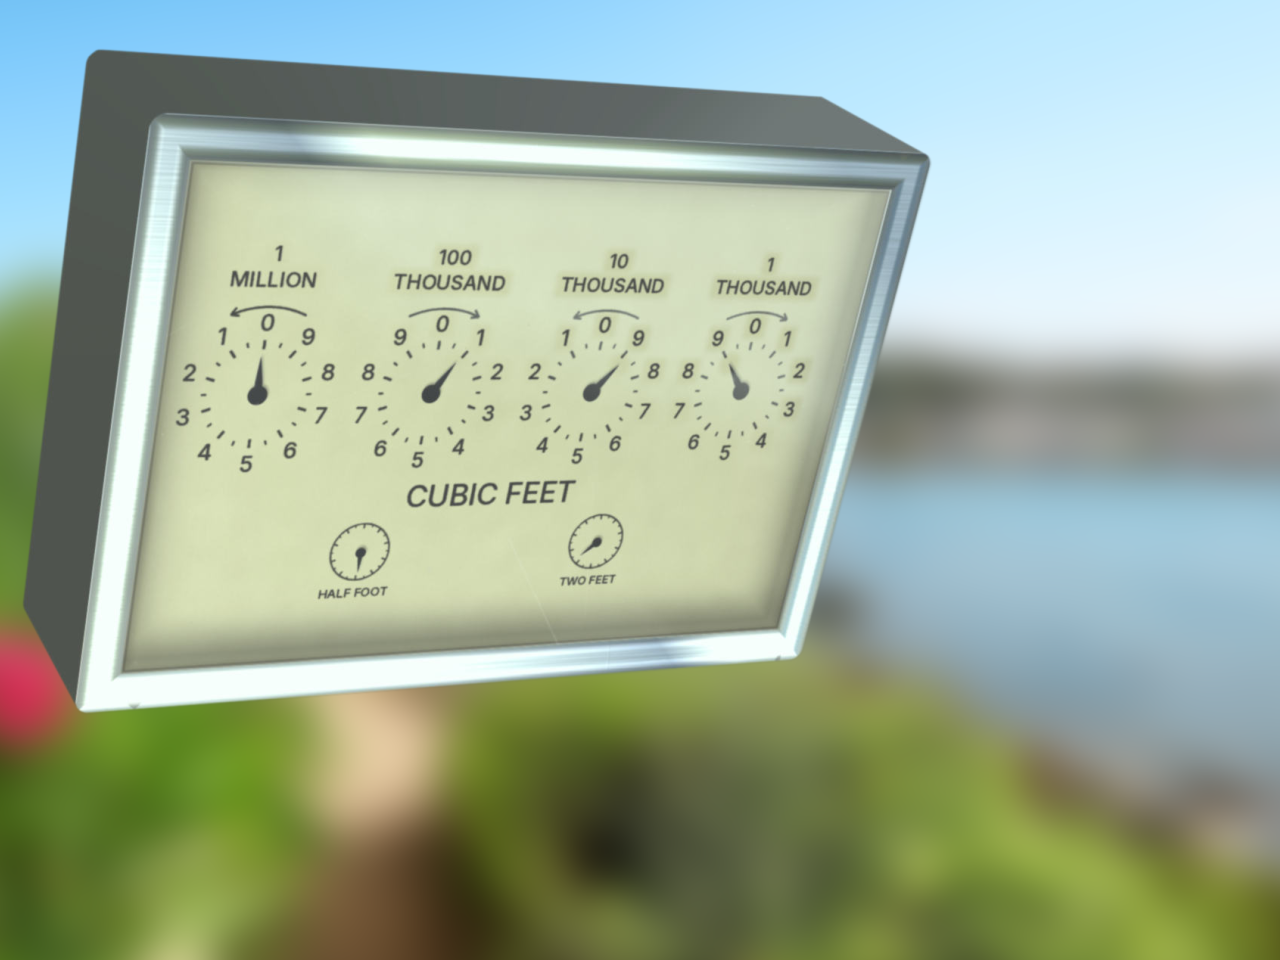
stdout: 8900 ft³
